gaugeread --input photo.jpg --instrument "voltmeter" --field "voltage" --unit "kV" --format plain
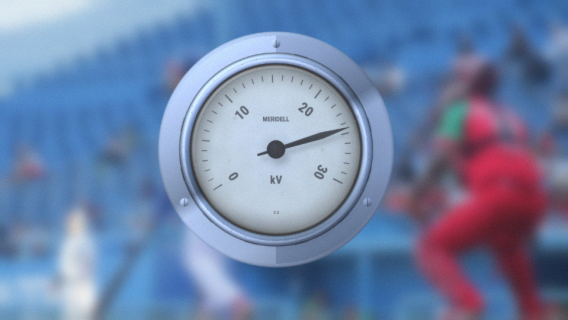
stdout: 24.5 kV
